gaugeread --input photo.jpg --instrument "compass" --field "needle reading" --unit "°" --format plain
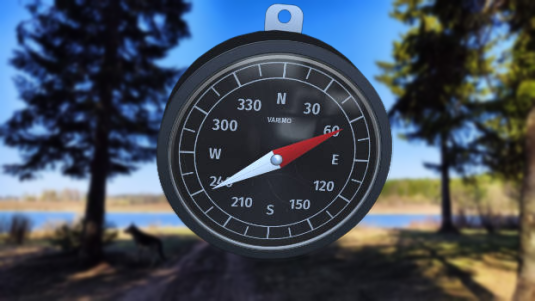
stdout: 60 °
